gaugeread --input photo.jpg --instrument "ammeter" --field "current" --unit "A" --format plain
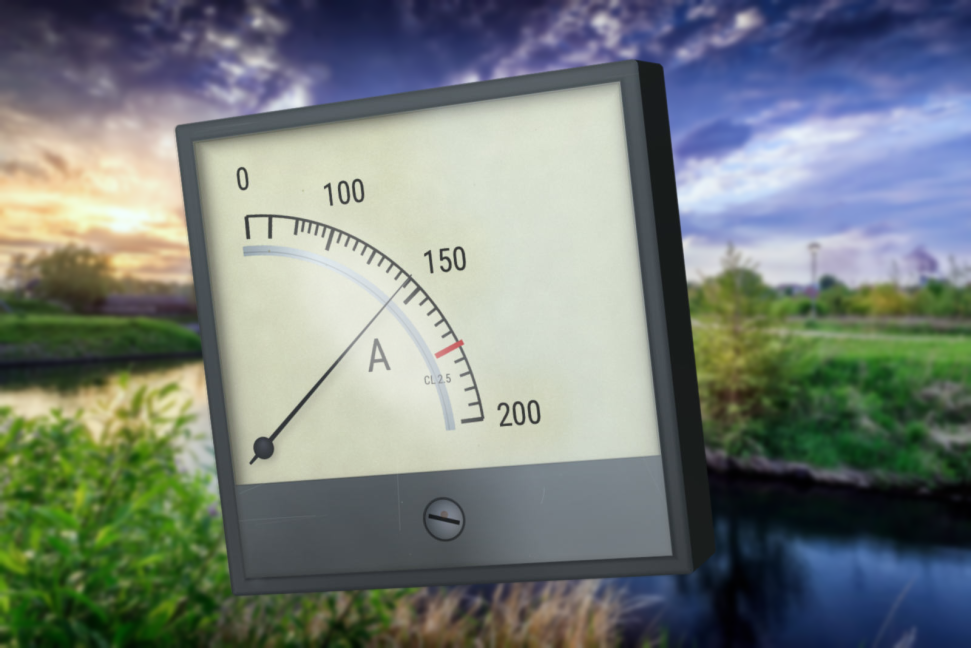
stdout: 145 A
